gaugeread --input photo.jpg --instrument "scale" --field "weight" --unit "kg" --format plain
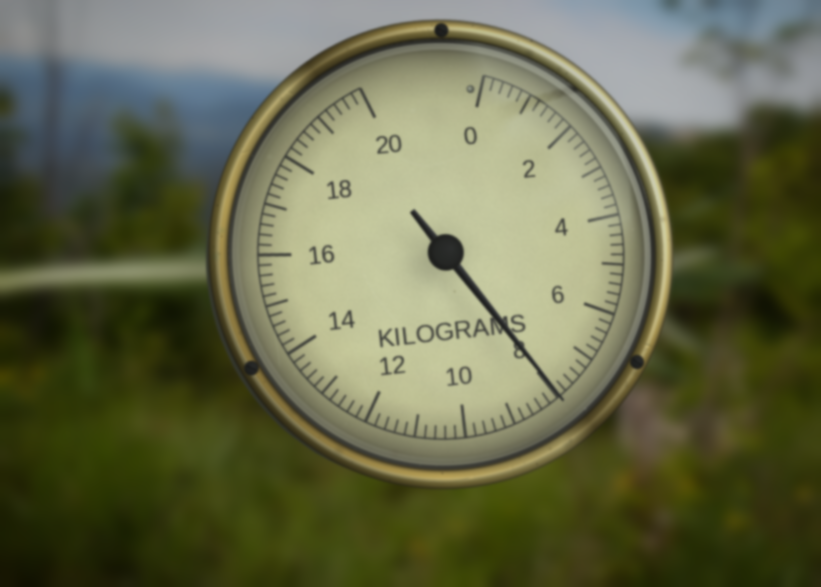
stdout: 8 kg
